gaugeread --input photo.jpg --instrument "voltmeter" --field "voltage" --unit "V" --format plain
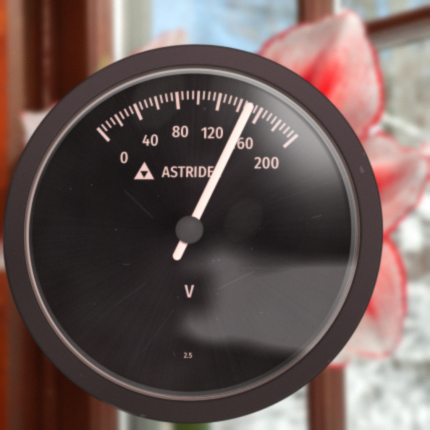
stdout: 150 V
